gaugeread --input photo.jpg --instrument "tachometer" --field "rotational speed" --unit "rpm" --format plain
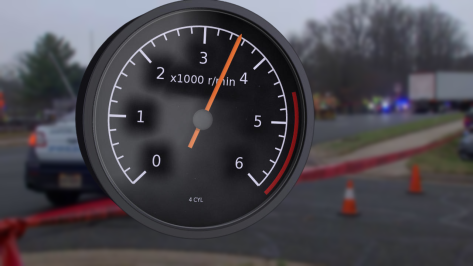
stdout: 3500 rpm
